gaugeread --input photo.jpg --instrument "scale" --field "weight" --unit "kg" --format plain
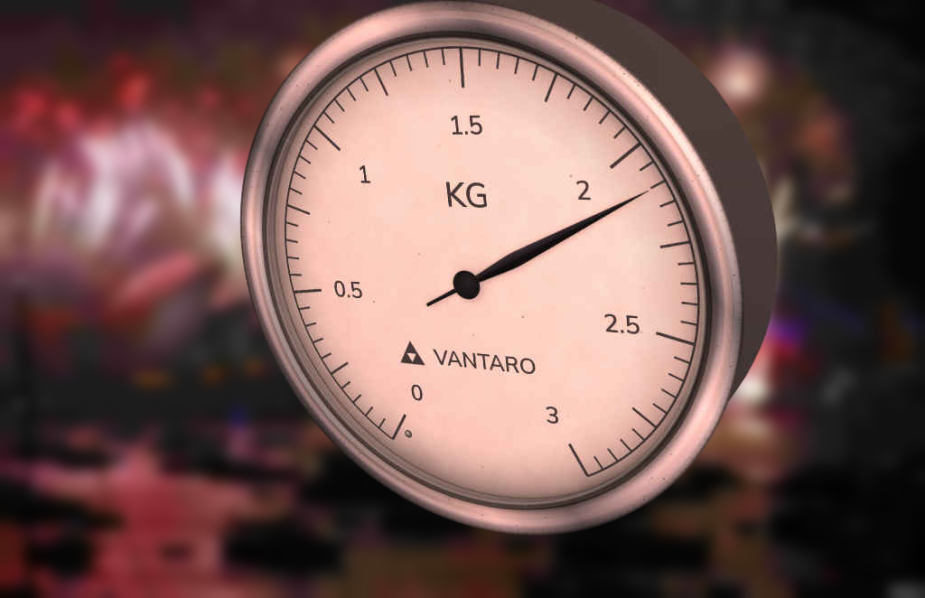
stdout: 2.1 kg
